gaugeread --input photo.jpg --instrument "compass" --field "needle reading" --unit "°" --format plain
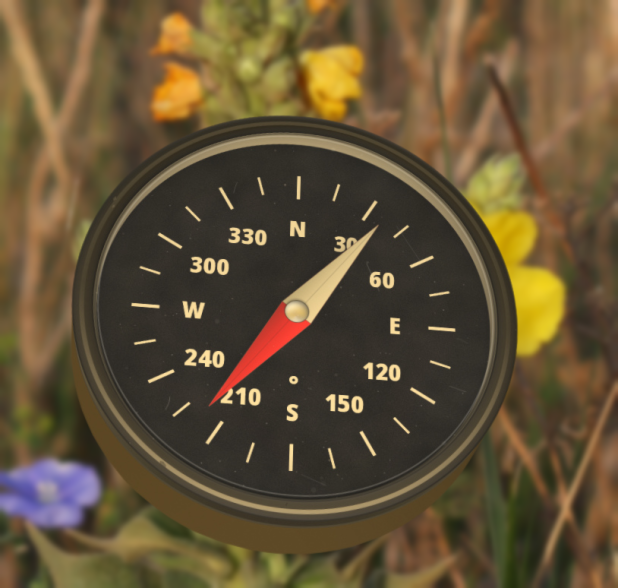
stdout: 217.5 °
